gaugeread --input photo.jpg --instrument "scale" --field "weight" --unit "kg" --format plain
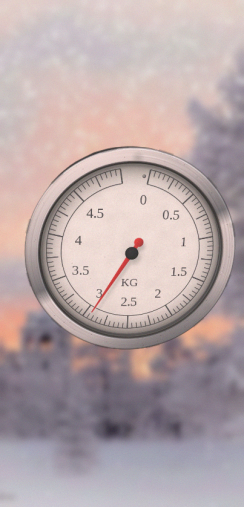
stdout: 2.95 kg
